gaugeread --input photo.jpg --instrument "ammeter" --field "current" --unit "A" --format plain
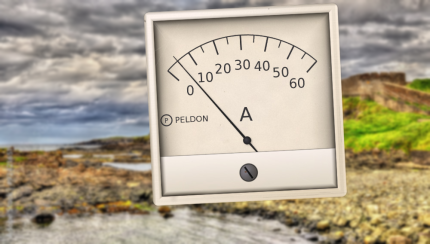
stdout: 5 A
